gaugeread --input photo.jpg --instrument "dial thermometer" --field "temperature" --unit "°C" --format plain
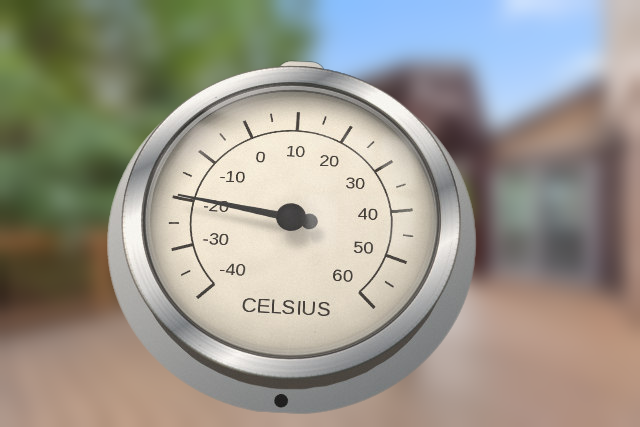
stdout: -20 °C
